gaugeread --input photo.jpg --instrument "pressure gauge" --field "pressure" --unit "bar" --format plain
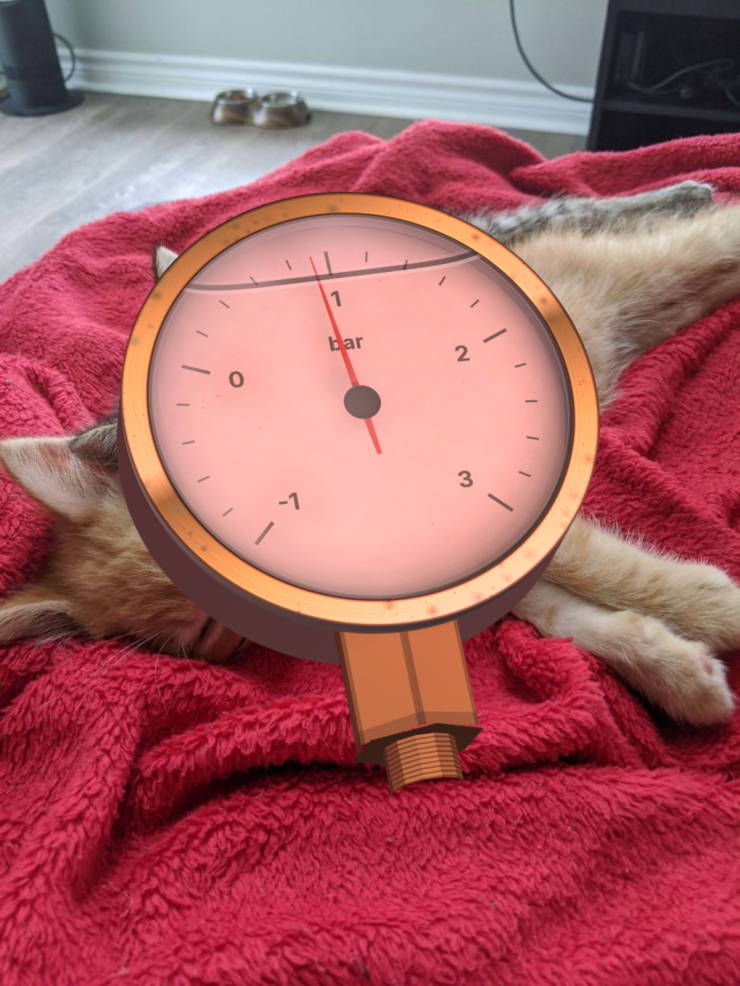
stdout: 0.9 bar
